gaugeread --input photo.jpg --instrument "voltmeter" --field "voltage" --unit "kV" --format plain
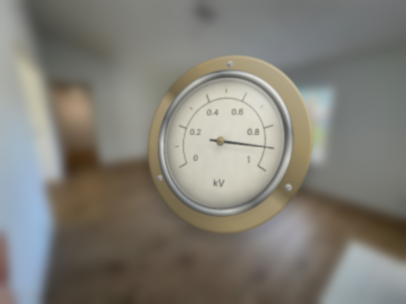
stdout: 0.9 kV
